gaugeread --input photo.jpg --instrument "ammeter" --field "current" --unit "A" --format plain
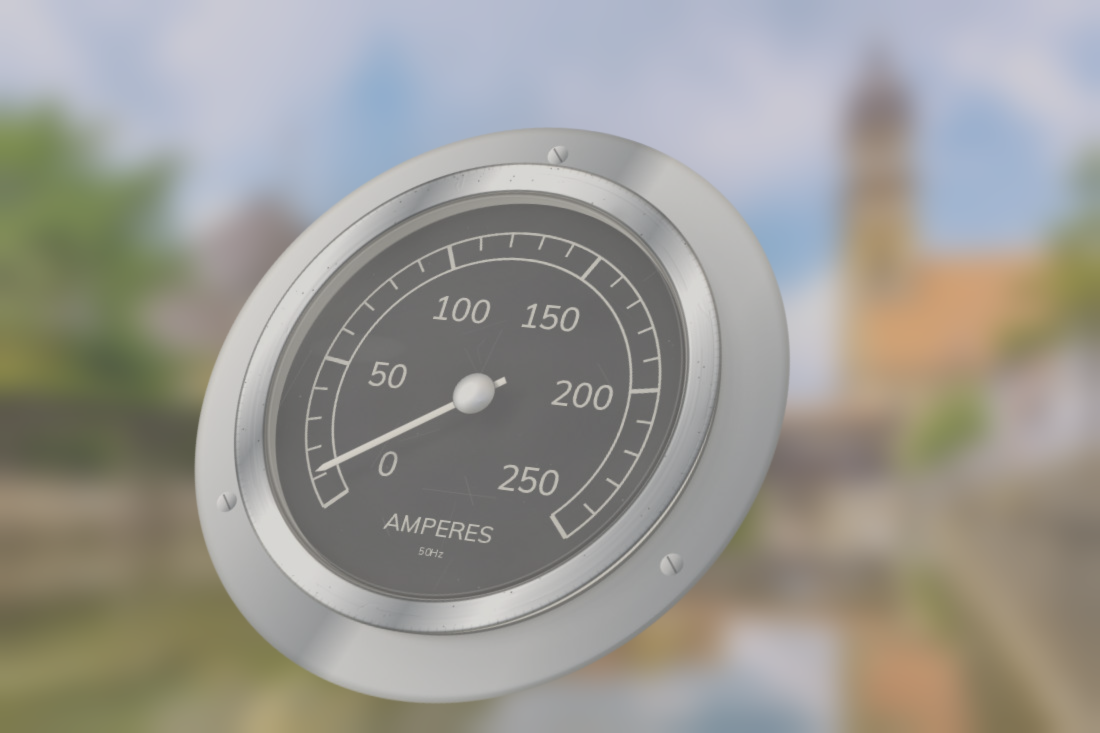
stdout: 10 A
